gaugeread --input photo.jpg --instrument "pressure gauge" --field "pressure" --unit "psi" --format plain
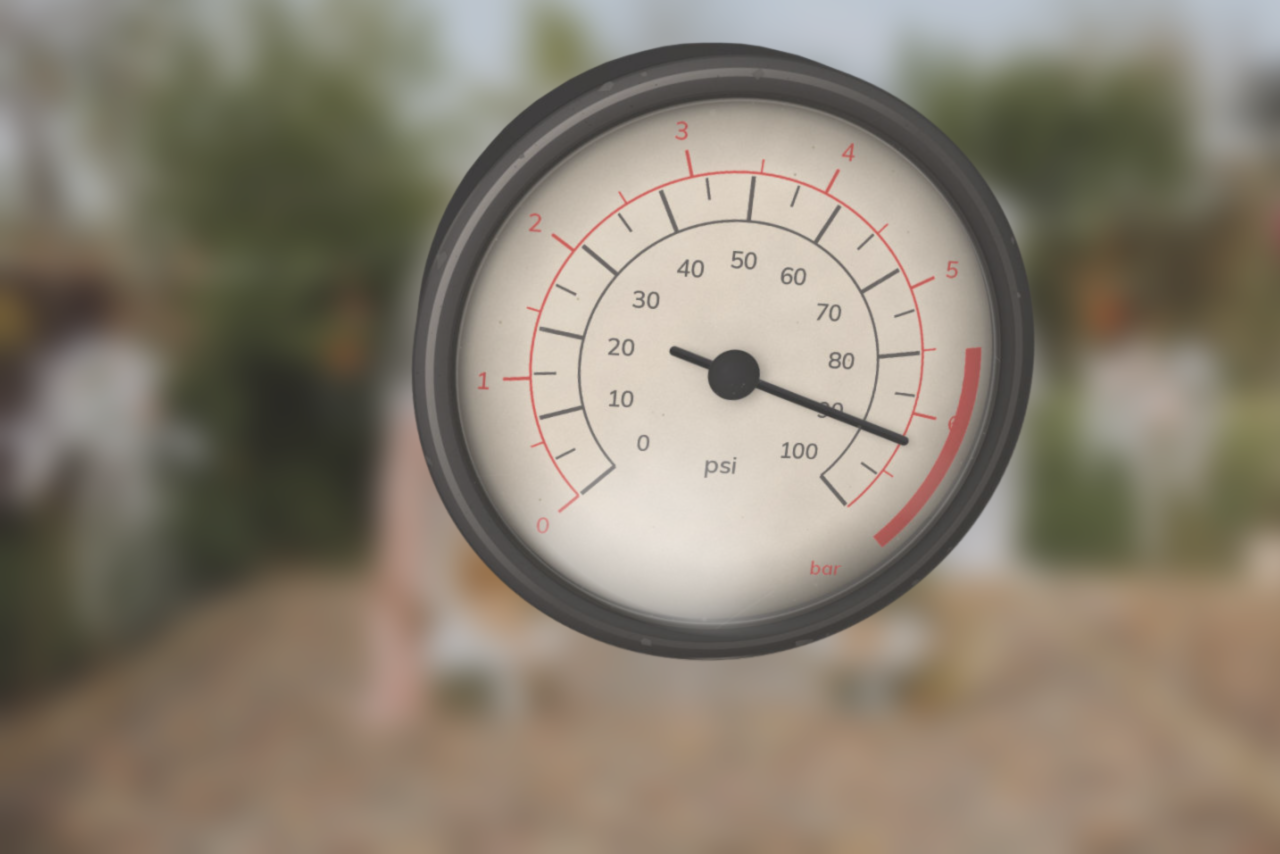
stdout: 90 psi
